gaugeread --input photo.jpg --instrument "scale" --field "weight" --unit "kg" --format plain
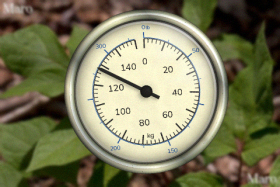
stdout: 128 kg
